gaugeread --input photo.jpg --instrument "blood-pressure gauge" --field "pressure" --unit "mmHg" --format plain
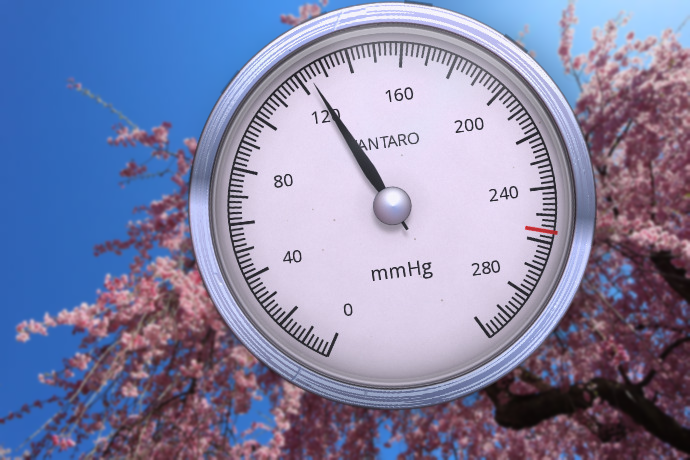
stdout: 124 mmHg
